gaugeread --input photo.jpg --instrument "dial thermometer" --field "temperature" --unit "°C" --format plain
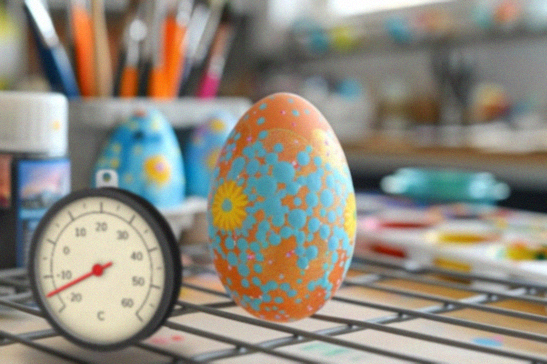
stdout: -15 °C
